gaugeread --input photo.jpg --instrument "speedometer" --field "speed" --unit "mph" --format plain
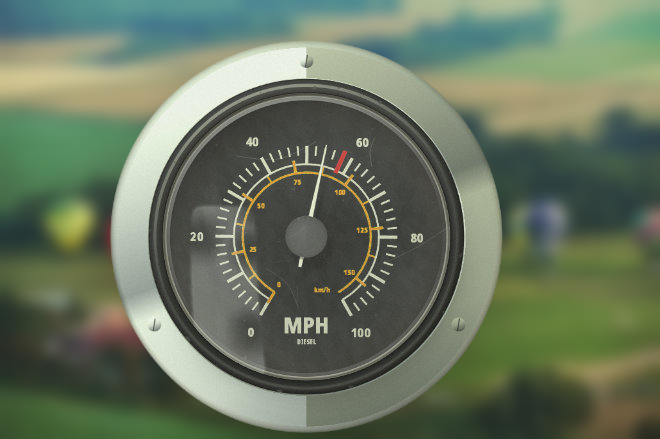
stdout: 54 mph
